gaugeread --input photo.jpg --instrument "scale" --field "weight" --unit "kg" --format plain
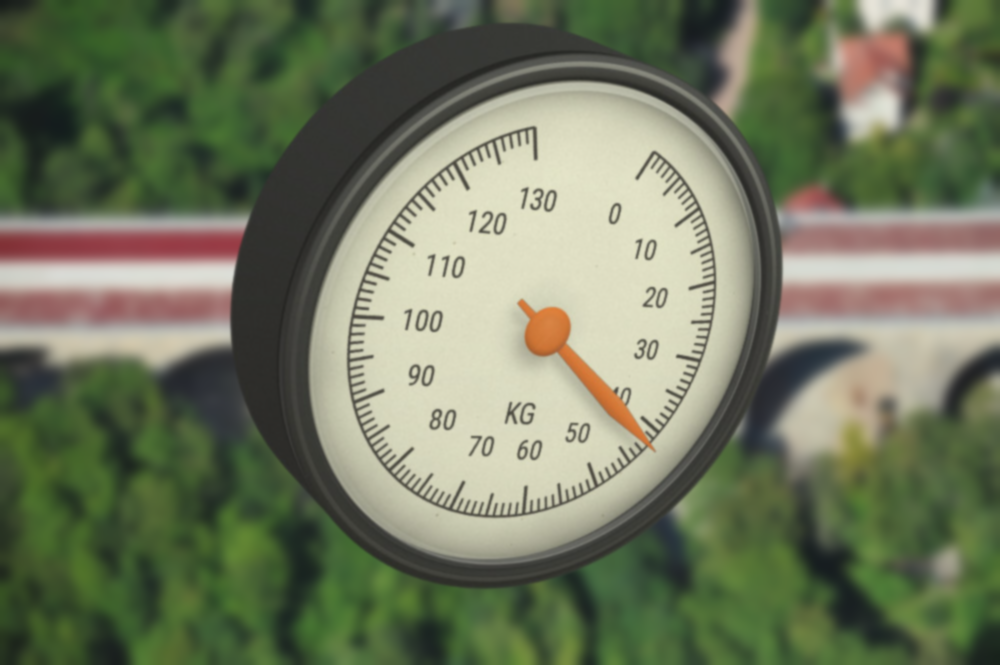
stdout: 42 kg
